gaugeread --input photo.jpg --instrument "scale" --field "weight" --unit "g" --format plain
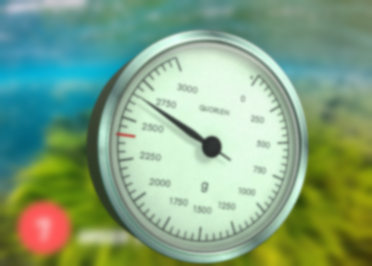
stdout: 2650 g
